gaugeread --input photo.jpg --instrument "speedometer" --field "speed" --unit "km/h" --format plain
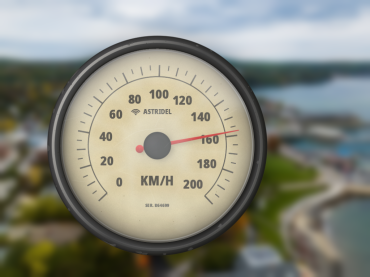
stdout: 157.5 km/h
